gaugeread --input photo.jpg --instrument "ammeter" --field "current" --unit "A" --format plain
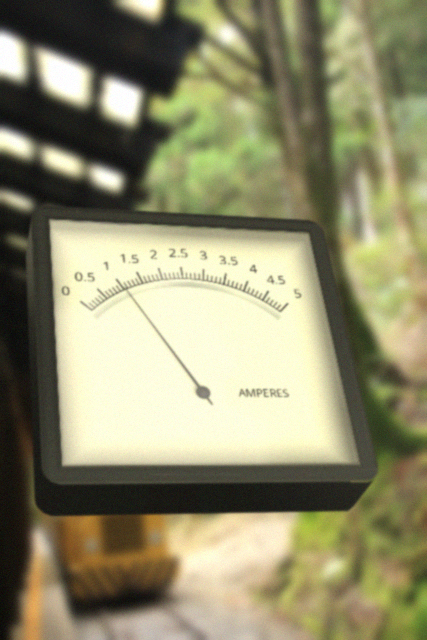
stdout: 1 A
